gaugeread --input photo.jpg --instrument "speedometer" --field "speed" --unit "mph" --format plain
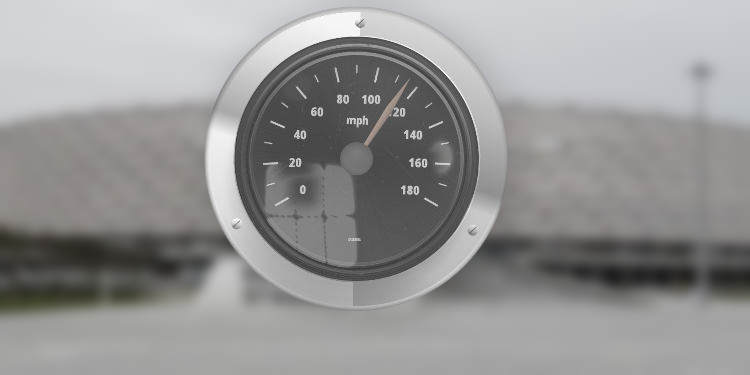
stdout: 115 mph
